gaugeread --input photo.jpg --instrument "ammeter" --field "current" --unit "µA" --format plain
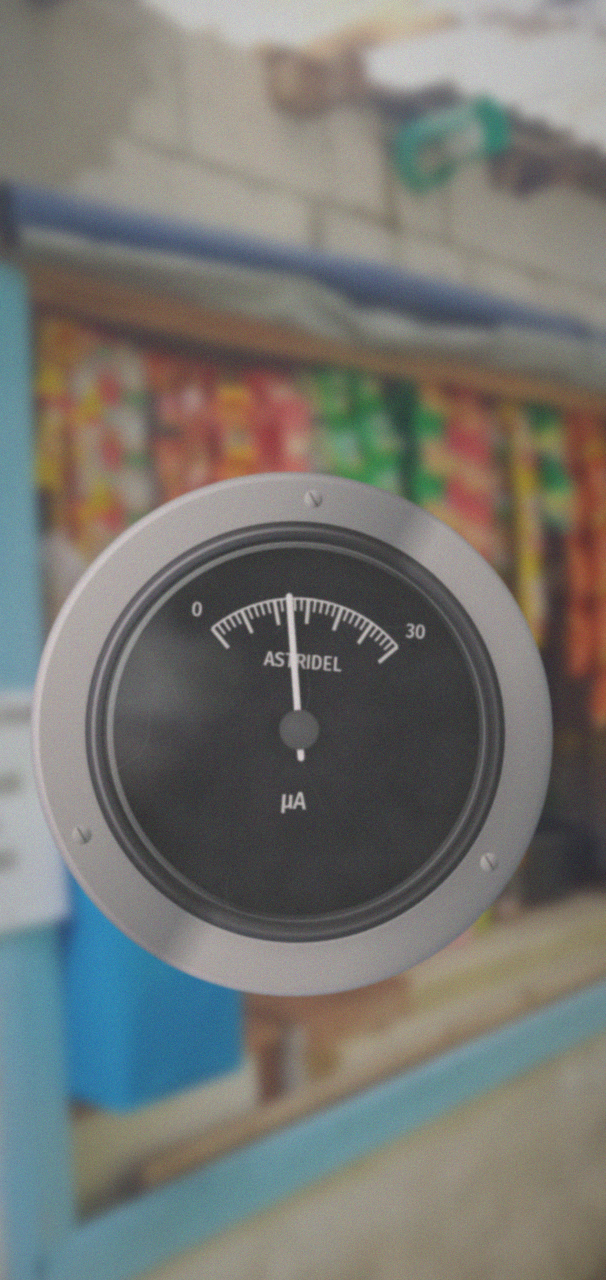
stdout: 12 µA
